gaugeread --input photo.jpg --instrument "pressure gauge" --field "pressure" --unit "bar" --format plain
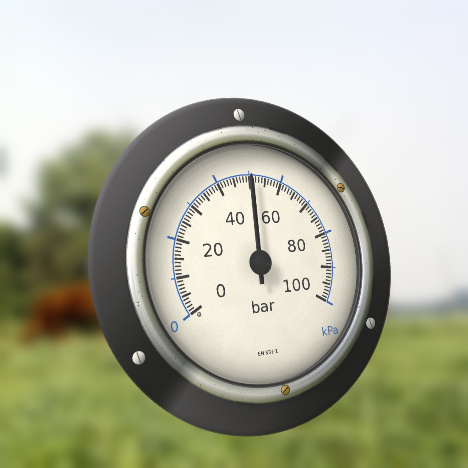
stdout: 50 bar
